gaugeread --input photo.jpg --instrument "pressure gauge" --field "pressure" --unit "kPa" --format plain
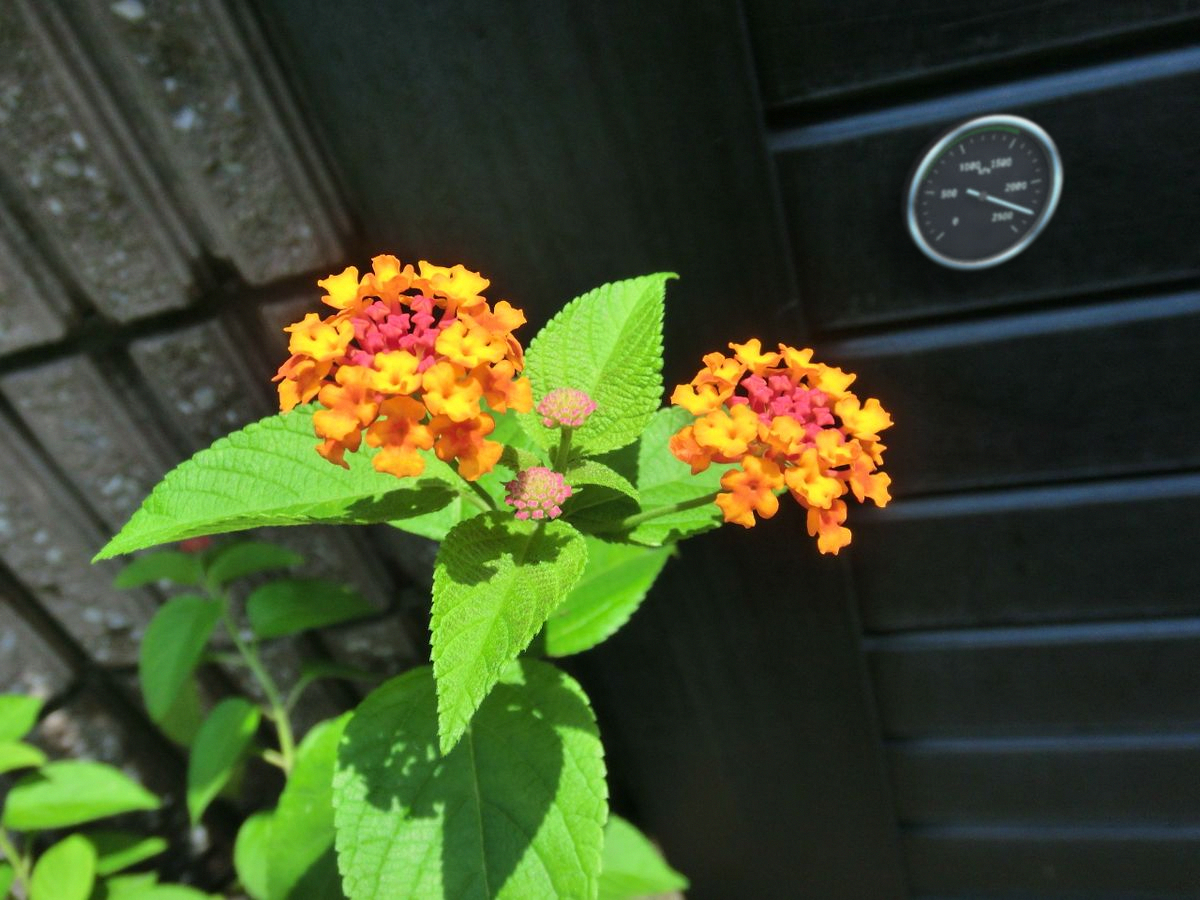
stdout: 2300 kPa
